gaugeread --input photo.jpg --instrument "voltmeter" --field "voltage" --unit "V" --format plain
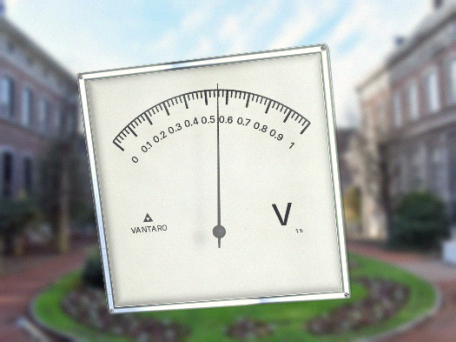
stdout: 0.56 V
